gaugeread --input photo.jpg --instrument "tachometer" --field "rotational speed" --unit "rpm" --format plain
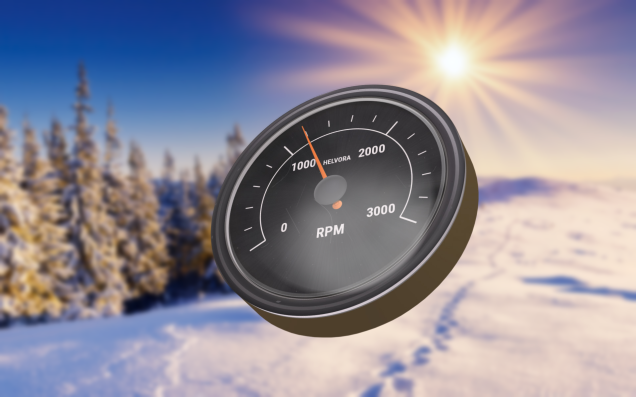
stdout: 1200 rpm
